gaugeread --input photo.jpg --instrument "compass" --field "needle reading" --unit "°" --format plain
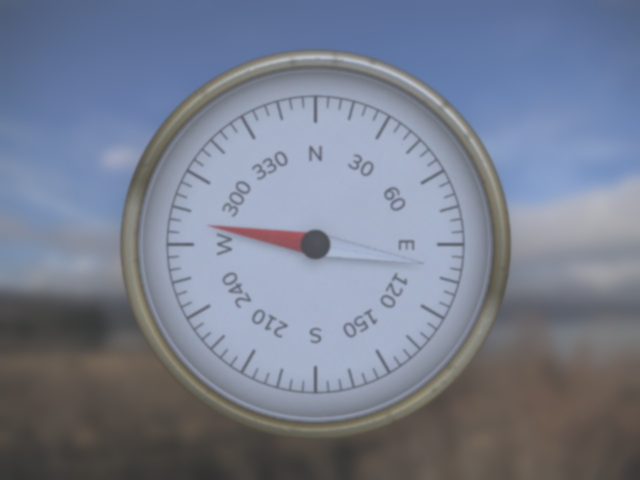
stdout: 280 °
